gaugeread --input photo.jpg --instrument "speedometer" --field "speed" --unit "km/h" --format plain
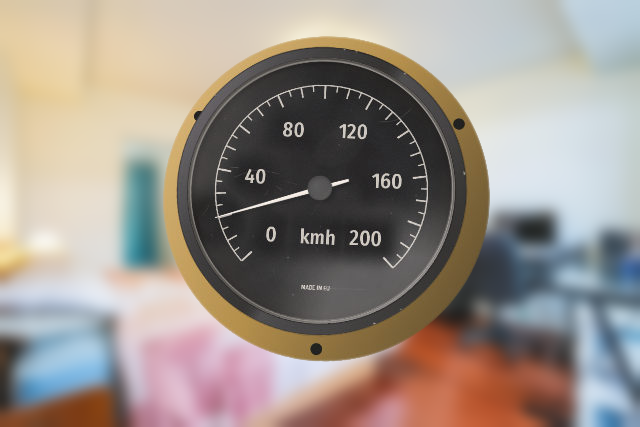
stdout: 20 km/h
